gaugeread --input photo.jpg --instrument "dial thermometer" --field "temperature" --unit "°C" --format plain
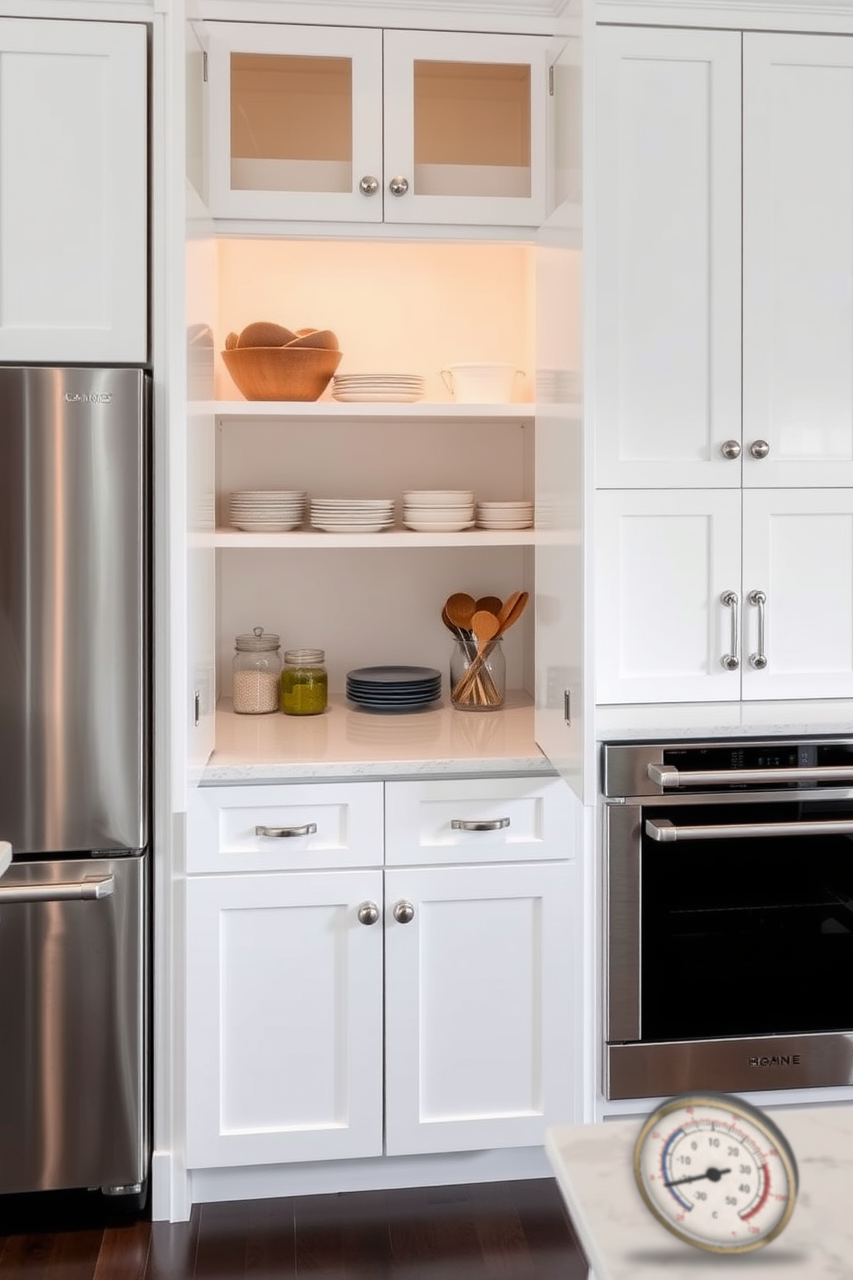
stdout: -20 °C
